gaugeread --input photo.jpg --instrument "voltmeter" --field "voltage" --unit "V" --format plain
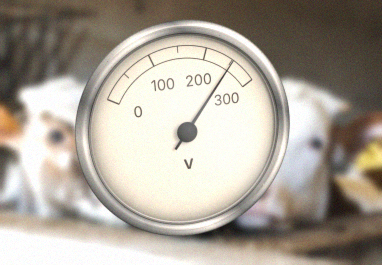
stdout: 250 V
